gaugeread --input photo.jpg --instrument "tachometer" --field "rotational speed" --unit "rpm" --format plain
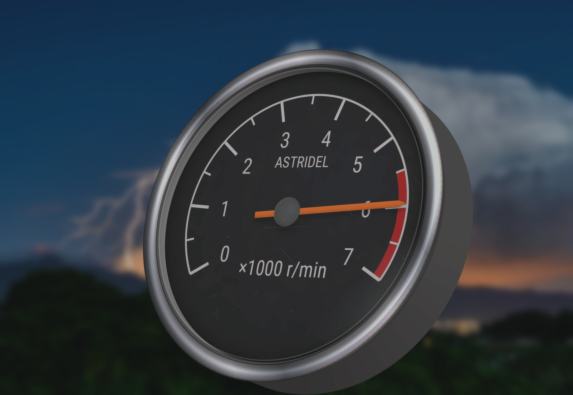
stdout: 6000 rpm
